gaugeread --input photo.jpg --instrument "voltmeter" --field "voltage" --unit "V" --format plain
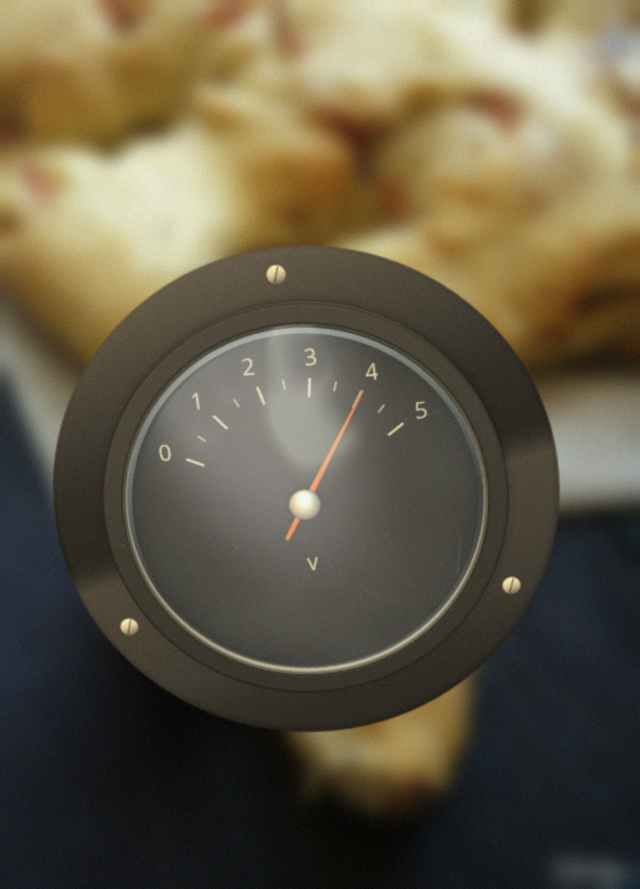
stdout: 4 V
